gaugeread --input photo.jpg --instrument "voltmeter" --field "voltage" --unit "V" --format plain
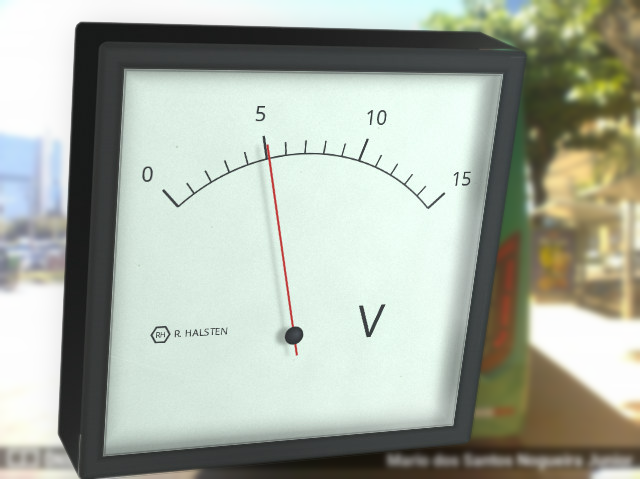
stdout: 5 V
